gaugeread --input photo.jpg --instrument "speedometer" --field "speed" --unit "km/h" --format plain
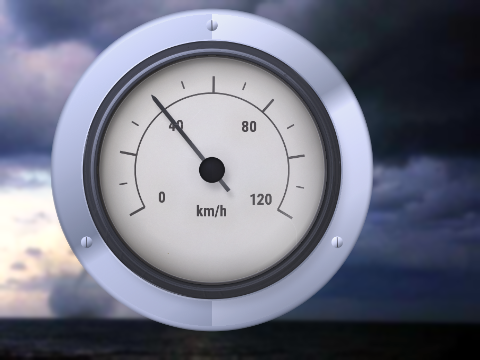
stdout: 40 km/h
